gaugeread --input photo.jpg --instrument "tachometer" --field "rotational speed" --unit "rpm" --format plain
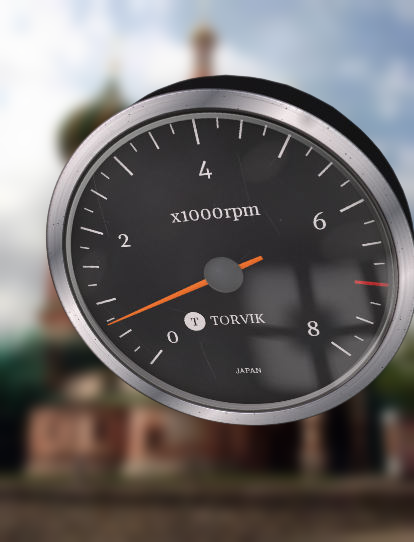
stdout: 750 rpm
